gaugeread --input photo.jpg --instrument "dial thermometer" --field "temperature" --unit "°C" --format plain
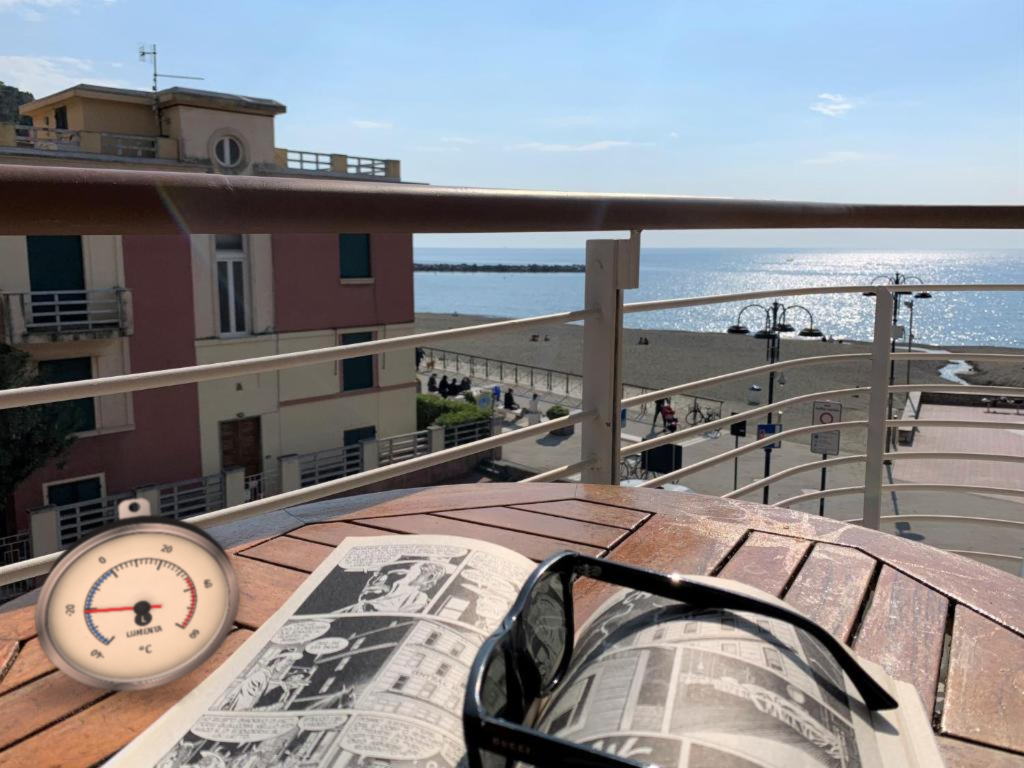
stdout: -20 °C
